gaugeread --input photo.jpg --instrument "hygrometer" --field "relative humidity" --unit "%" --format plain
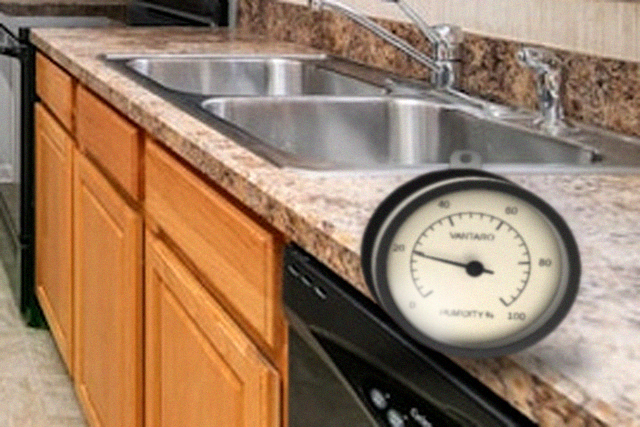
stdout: 20 %
